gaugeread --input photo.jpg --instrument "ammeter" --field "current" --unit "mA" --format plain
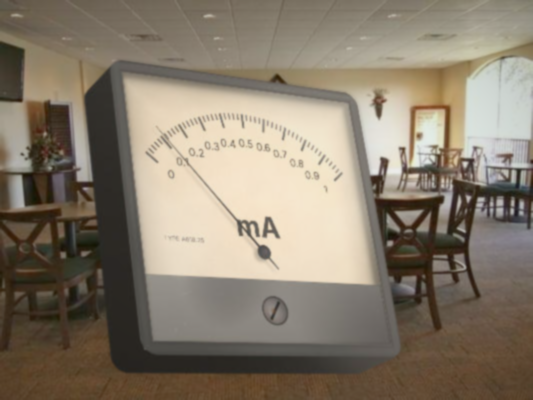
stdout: 0.1 mA
